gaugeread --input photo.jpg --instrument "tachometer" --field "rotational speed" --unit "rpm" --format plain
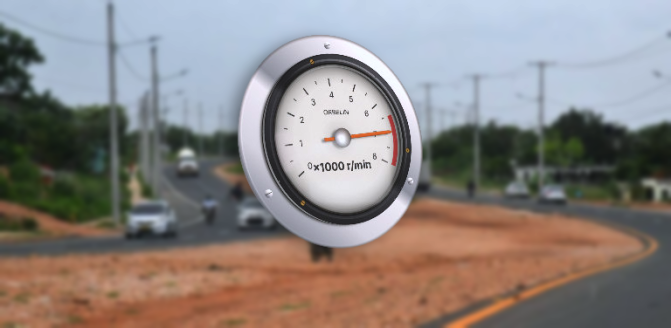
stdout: 7000 rpm
